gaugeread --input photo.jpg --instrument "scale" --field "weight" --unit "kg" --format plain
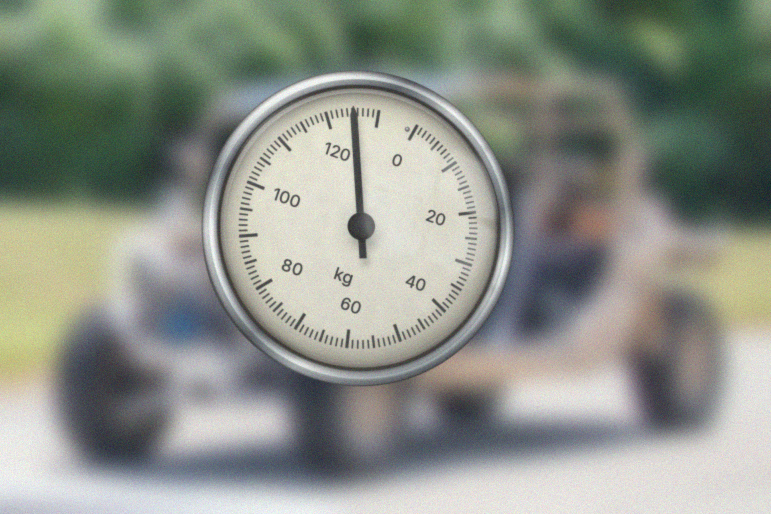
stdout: 125 kg
